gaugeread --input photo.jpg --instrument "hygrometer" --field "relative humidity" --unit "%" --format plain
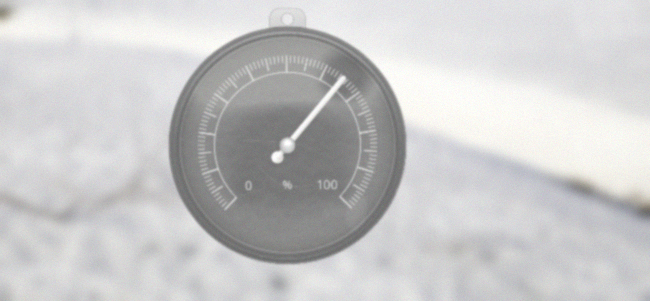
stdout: 65 %
